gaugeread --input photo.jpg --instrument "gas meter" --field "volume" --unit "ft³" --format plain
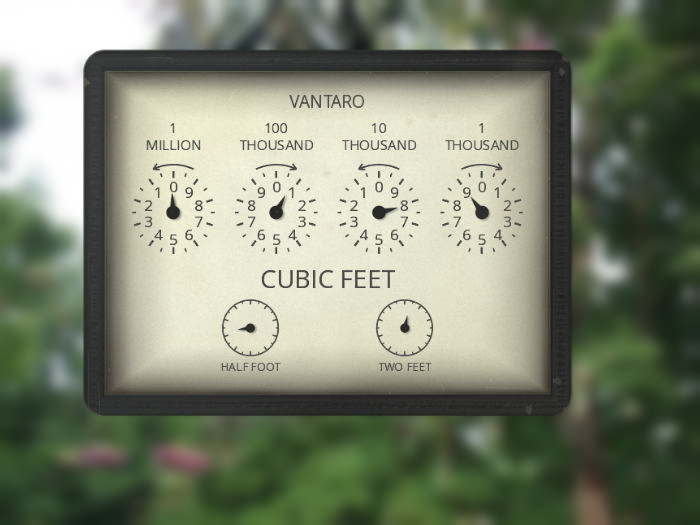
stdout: 7900 ft³
